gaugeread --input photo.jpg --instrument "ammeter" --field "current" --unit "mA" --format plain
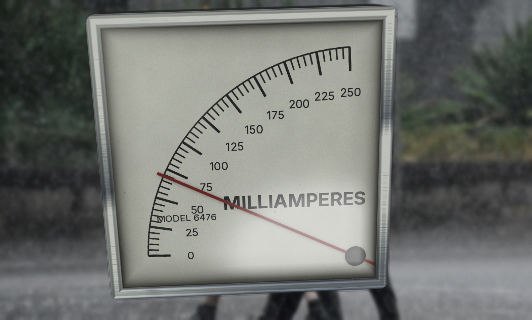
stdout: 70 mA
